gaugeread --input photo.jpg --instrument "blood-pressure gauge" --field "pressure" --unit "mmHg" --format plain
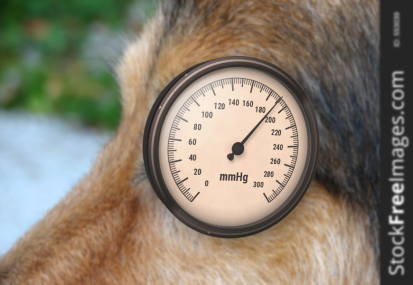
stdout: 190 mmHg
